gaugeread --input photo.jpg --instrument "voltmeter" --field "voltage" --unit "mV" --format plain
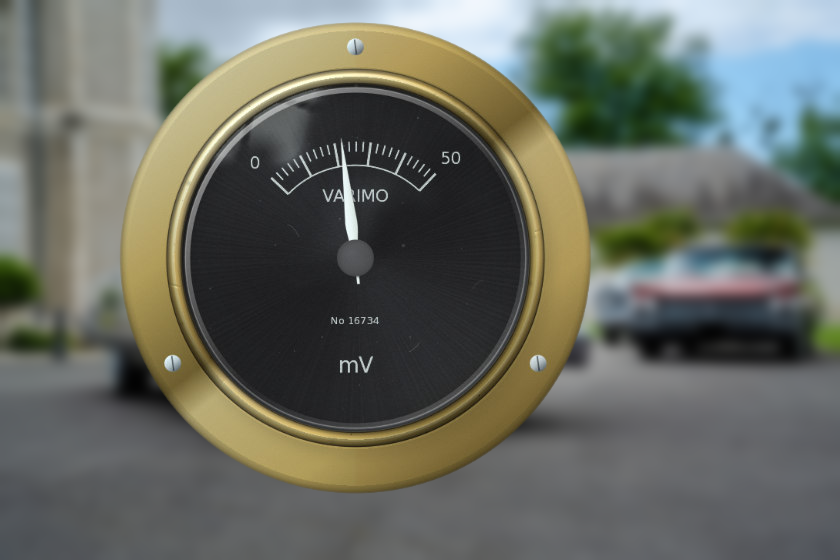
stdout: 22 mV
